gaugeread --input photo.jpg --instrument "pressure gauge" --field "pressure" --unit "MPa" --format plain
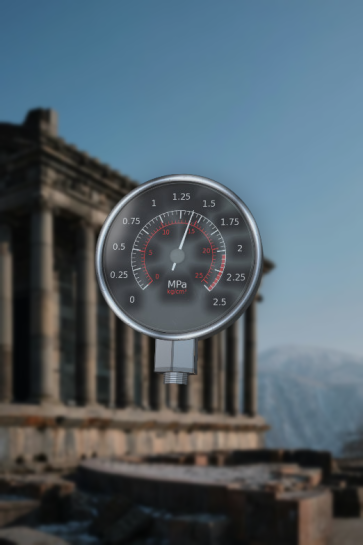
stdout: 1.4 MPa
